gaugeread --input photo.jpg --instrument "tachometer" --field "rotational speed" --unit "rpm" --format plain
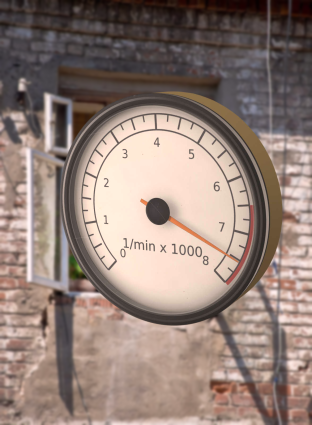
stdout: 7500 rpm
